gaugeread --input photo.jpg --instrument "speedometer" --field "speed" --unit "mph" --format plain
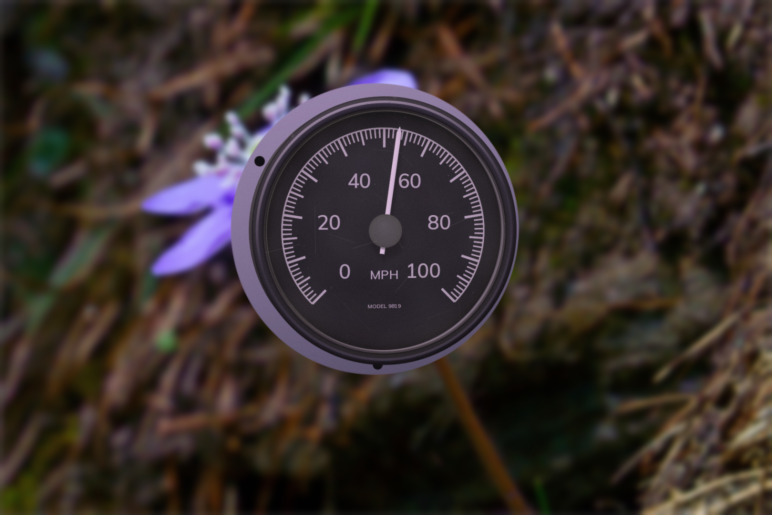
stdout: 53 mph
